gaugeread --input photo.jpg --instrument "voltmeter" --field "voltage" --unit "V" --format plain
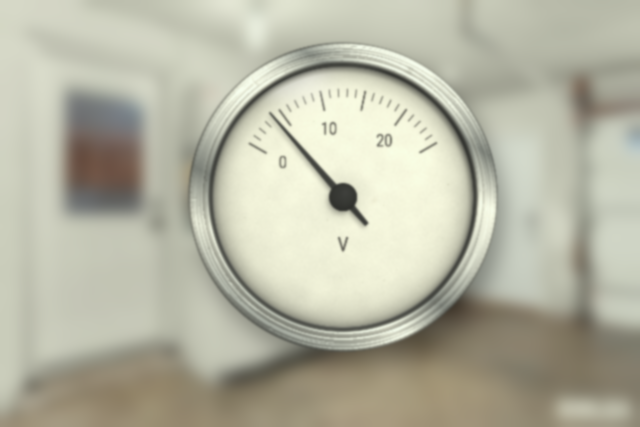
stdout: 4 V
